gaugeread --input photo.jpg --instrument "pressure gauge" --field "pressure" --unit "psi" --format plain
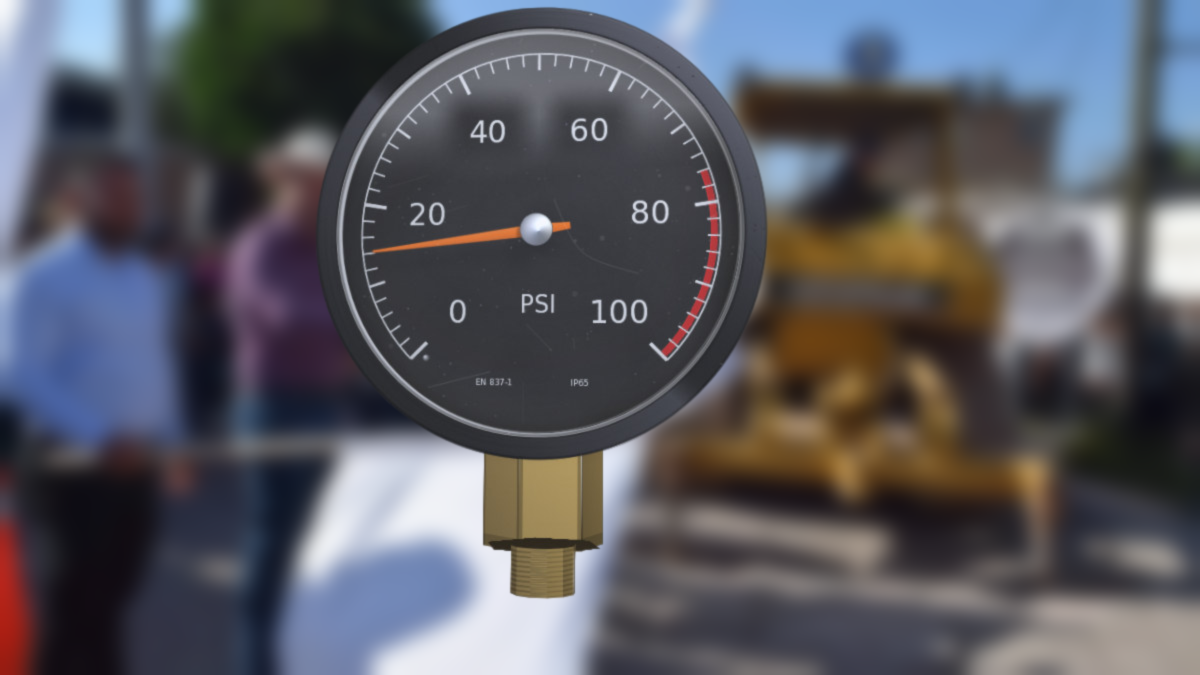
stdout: 14 psi
